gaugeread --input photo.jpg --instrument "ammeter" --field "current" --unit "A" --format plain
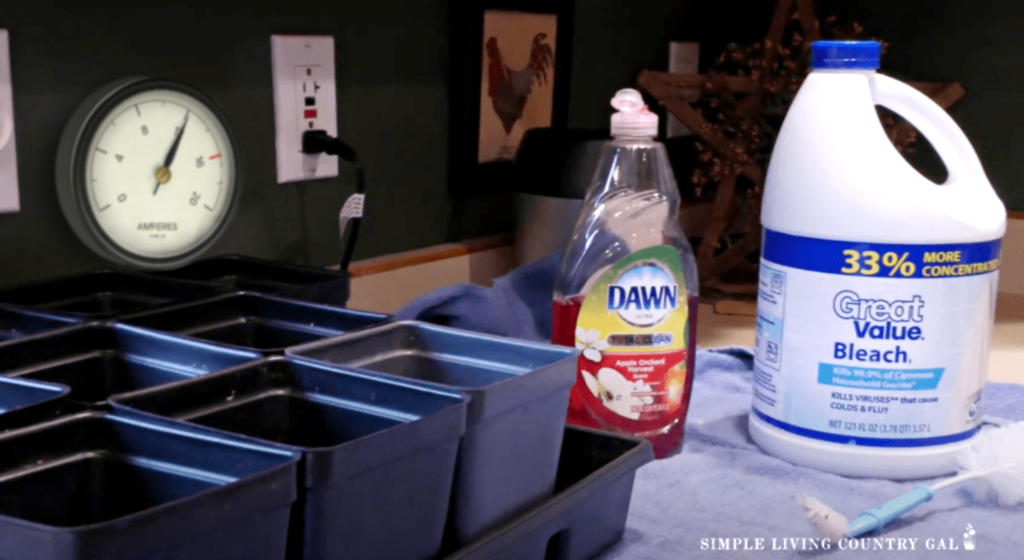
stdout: 12 A
